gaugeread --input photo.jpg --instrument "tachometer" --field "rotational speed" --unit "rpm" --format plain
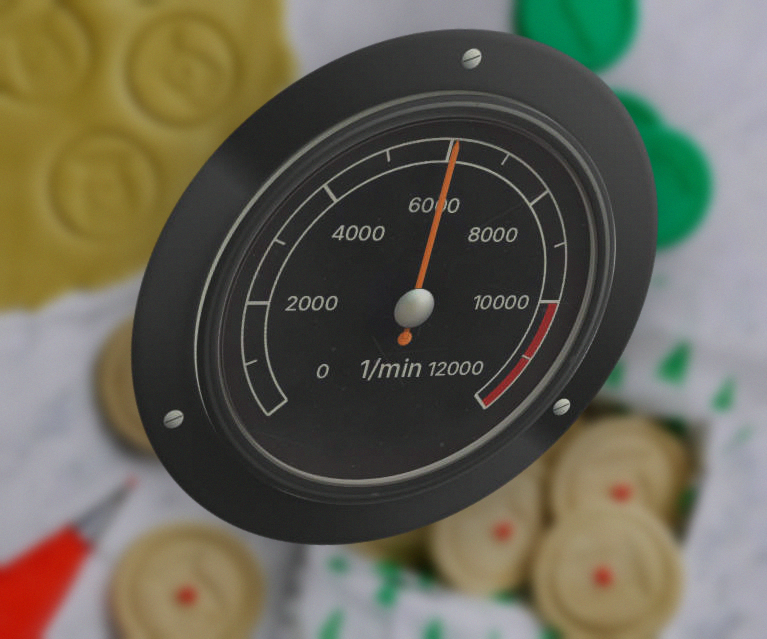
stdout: 6000 rpm
